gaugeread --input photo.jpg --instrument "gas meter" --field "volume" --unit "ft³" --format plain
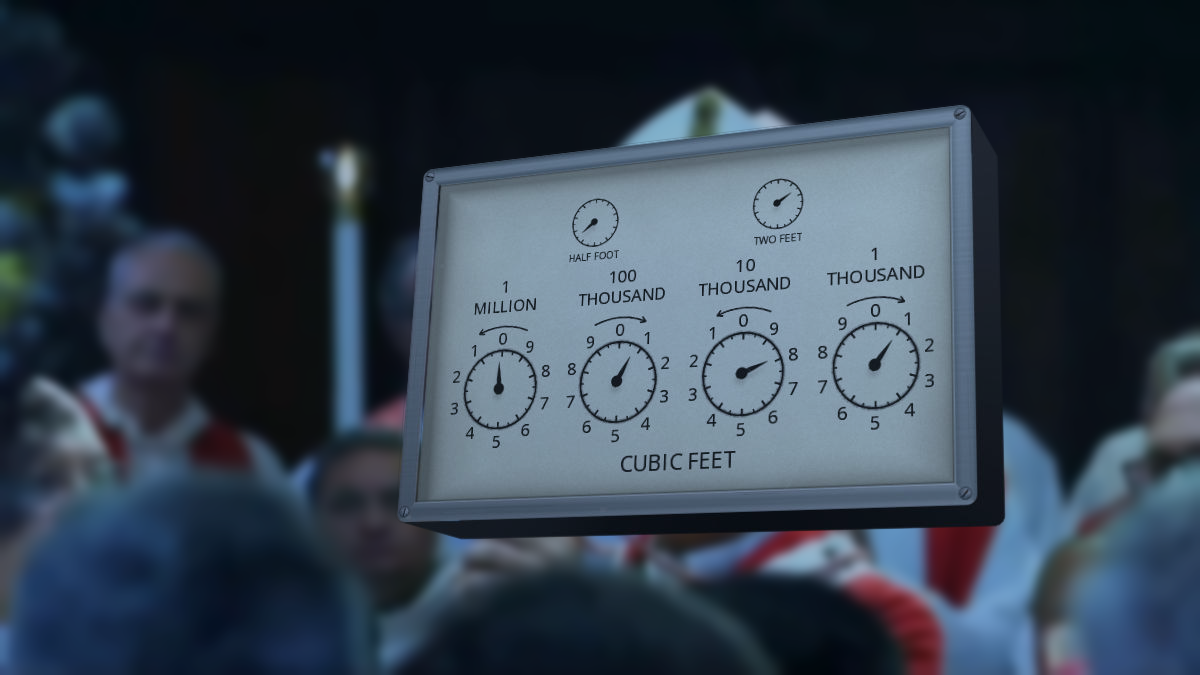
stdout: 8100 ft³
